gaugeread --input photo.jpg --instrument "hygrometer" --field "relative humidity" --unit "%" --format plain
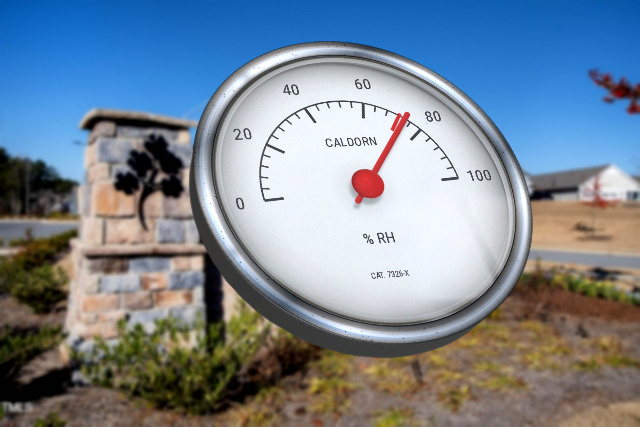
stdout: 74 %
